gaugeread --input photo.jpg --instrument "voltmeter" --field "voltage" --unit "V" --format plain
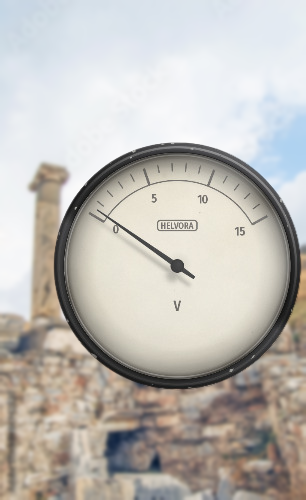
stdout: 0.5 V
